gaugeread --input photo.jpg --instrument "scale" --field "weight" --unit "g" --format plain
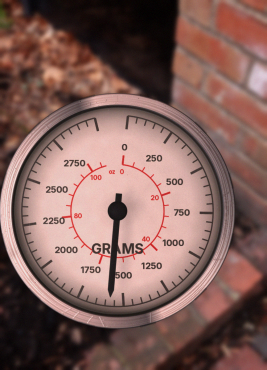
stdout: 1575 g
